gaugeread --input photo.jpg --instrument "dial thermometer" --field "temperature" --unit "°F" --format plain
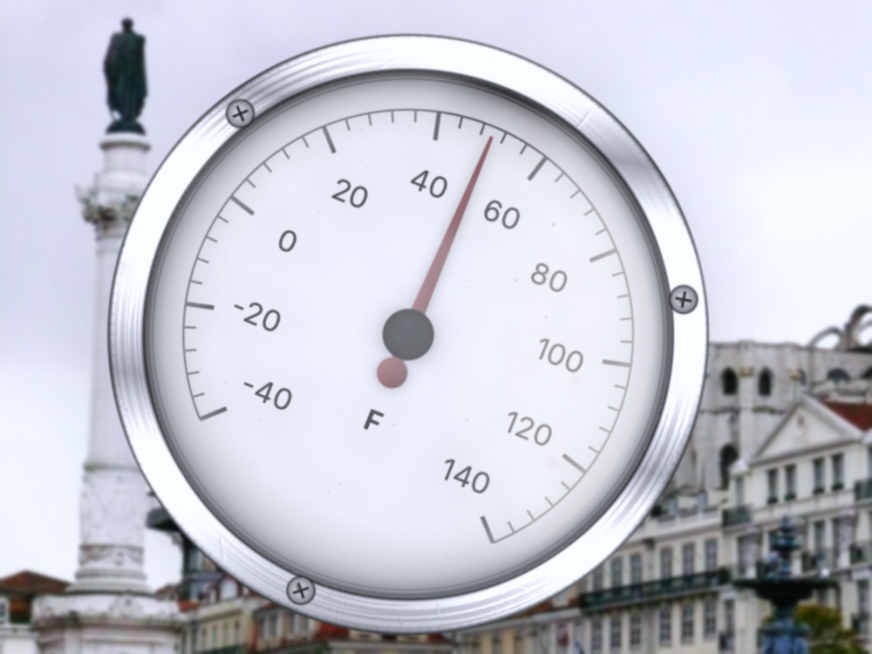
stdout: 50 °F
